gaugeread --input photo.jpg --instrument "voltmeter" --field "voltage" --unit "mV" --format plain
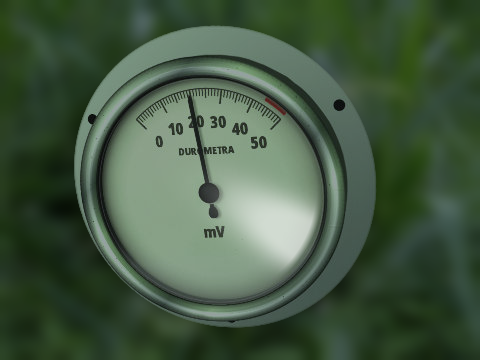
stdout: 20 mV
